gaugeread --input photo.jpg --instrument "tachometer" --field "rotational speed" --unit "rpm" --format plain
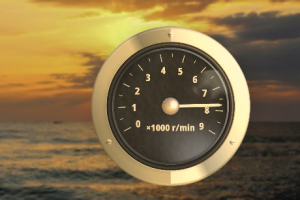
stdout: 7750 rpm
